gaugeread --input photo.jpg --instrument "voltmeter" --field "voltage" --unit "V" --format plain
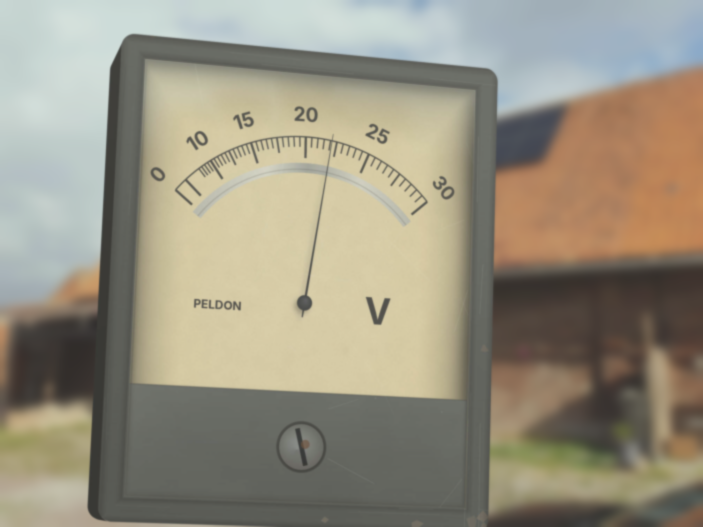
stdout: 22 V
